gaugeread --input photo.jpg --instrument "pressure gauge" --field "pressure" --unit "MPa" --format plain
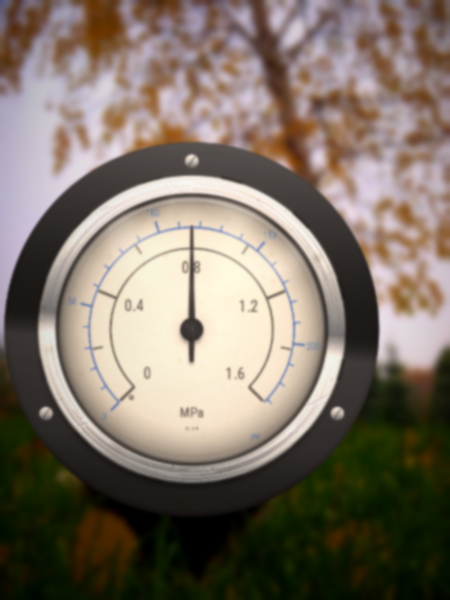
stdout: 0.8 MPa
